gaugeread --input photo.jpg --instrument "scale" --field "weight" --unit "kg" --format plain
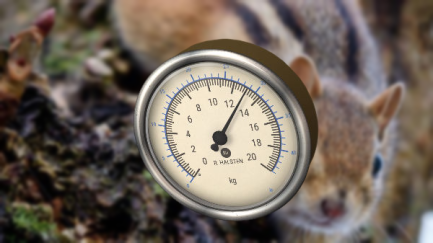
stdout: 13 kg
